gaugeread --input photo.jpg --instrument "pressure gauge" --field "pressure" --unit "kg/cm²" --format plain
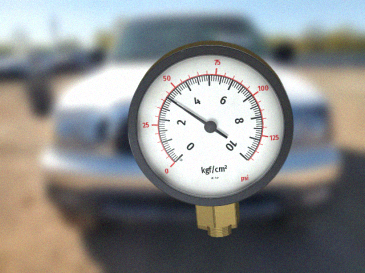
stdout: 3 kg/cm²
